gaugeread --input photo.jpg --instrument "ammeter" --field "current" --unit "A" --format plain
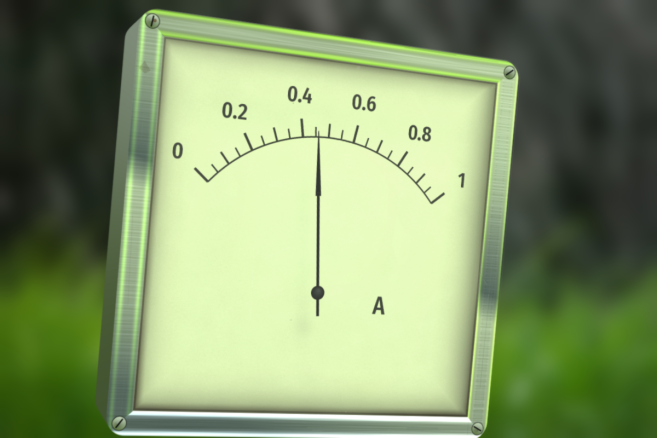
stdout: 0.45 A
